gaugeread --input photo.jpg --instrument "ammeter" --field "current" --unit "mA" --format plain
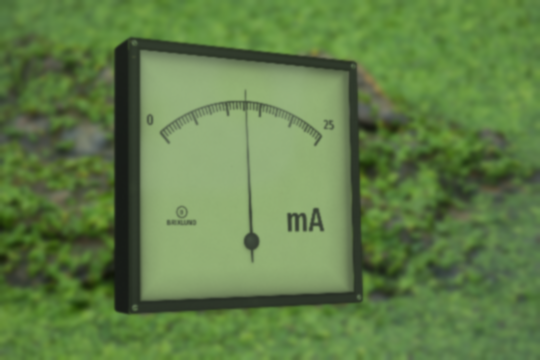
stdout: 12.5 mA
